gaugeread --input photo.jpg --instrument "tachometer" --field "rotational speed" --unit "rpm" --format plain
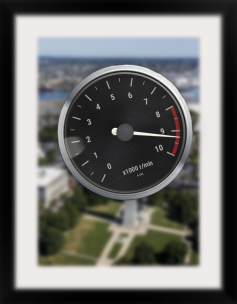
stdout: 9250 rpm
